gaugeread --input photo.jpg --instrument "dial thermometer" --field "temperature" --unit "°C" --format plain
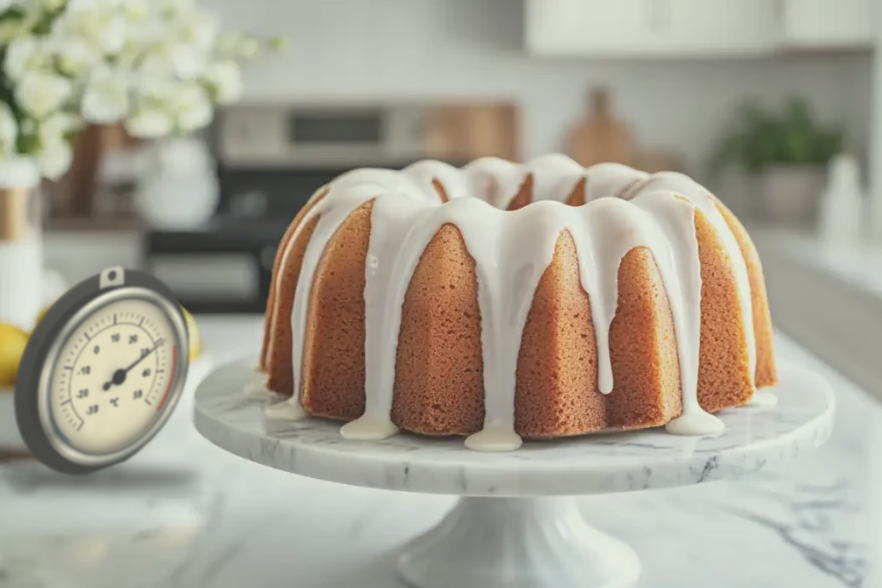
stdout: 30 °C
